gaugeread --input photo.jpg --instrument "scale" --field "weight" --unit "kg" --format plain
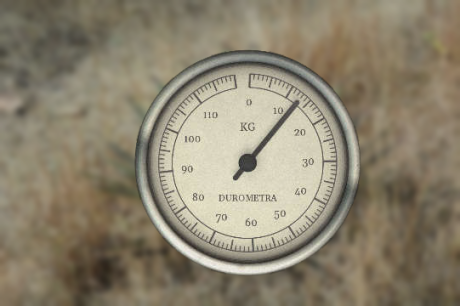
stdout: 13 kg
